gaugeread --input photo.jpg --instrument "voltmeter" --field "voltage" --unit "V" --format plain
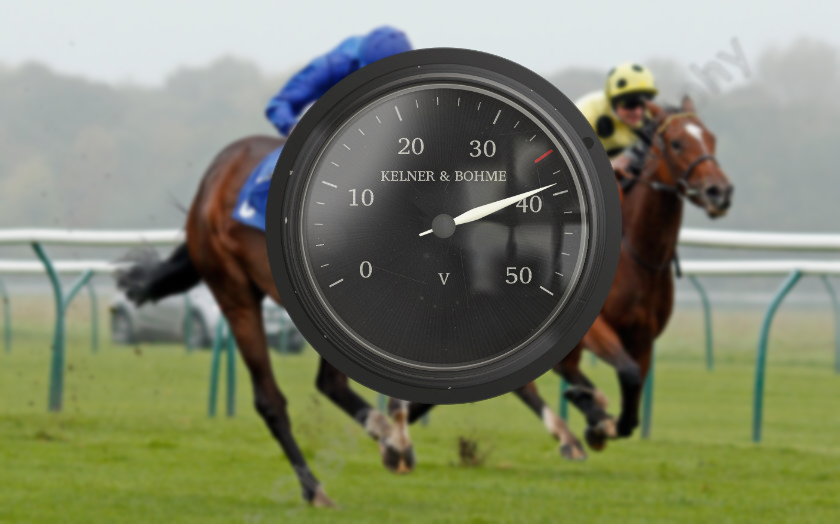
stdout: 39 V
